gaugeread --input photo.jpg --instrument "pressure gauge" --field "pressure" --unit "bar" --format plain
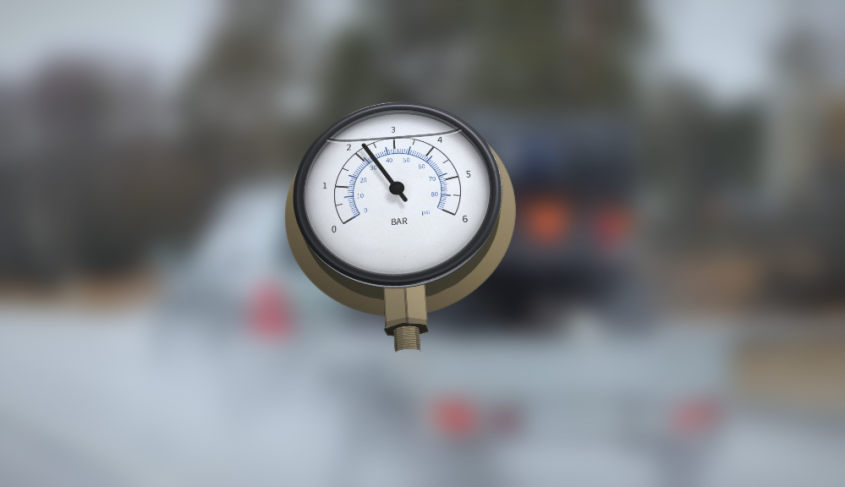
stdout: 2.25 bar
